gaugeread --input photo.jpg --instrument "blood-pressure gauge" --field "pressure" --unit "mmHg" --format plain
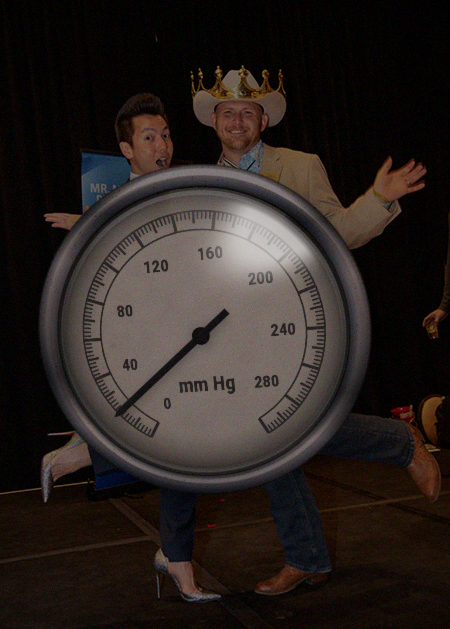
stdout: 20 mmHg
